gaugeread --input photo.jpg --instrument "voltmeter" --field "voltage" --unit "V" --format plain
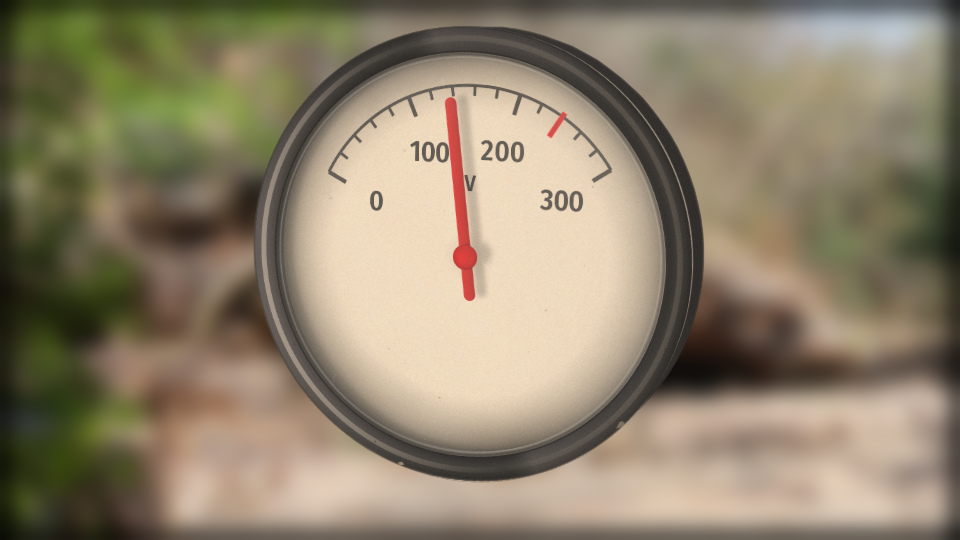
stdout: 140 V
